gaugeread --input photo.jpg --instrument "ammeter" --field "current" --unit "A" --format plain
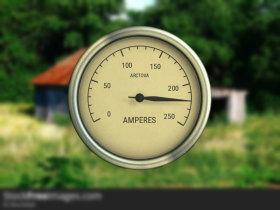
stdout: 220 A
